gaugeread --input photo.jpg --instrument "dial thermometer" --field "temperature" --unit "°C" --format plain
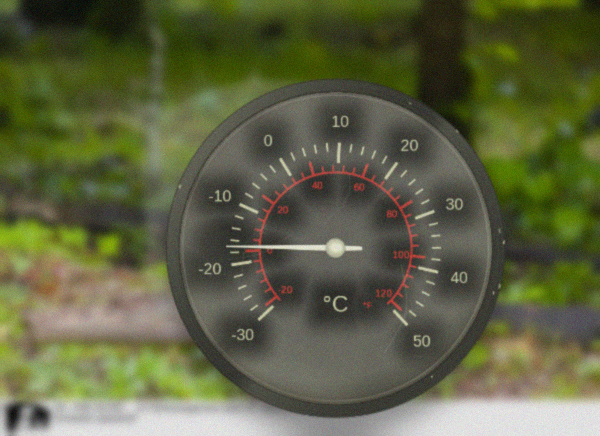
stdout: -17 °C
